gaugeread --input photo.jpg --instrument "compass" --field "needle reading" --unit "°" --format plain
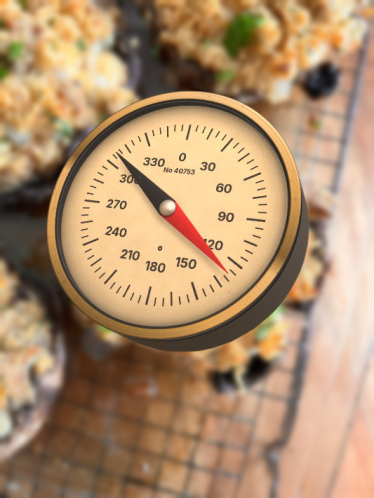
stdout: 127.5 °
